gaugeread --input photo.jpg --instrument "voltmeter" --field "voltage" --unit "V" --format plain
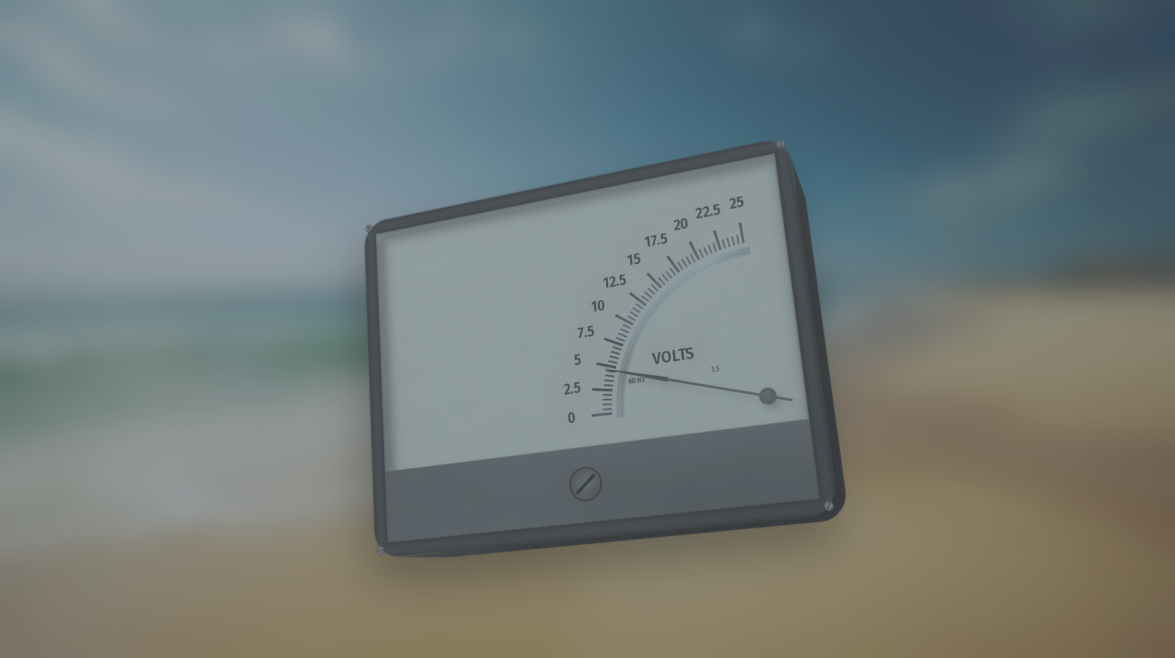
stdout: 4.5 V
